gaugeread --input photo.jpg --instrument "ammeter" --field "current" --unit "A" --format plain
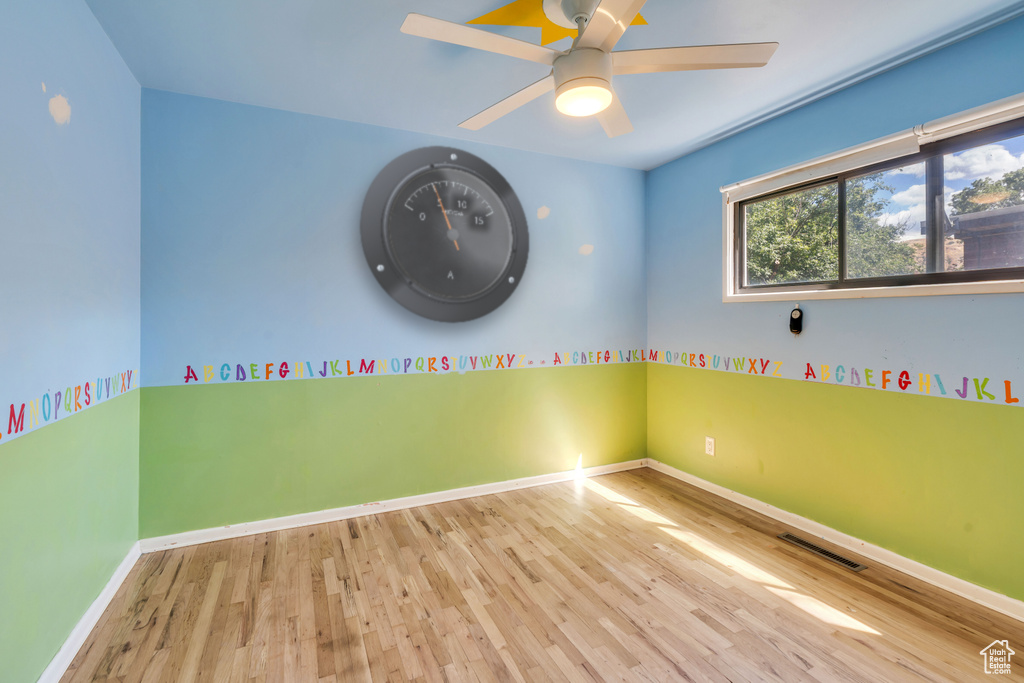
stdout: 5 A
